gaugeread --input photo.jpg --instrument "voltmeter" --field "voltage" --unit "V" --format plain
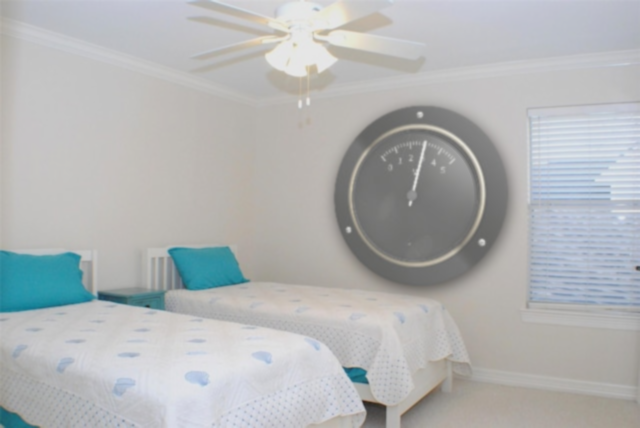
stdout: 3 V
